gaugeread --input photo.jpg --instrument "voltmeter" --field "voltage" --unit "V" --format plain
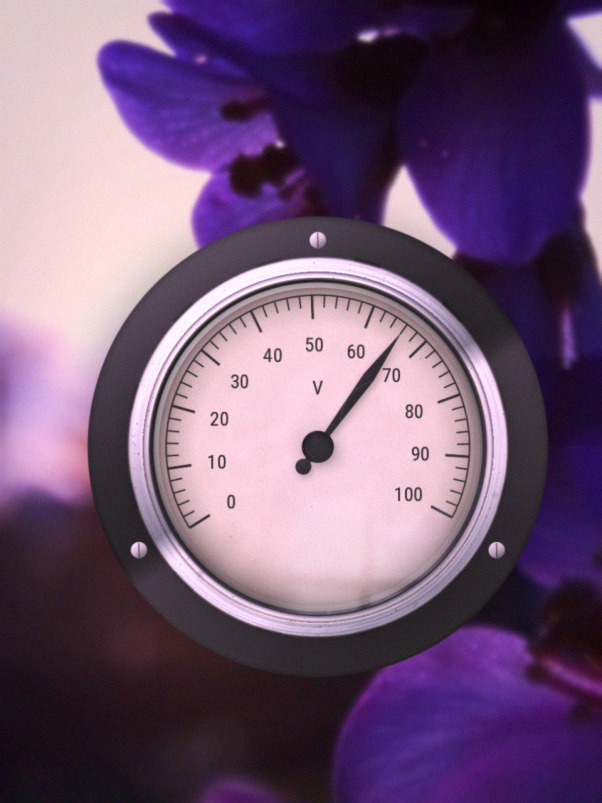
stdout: 66 V
